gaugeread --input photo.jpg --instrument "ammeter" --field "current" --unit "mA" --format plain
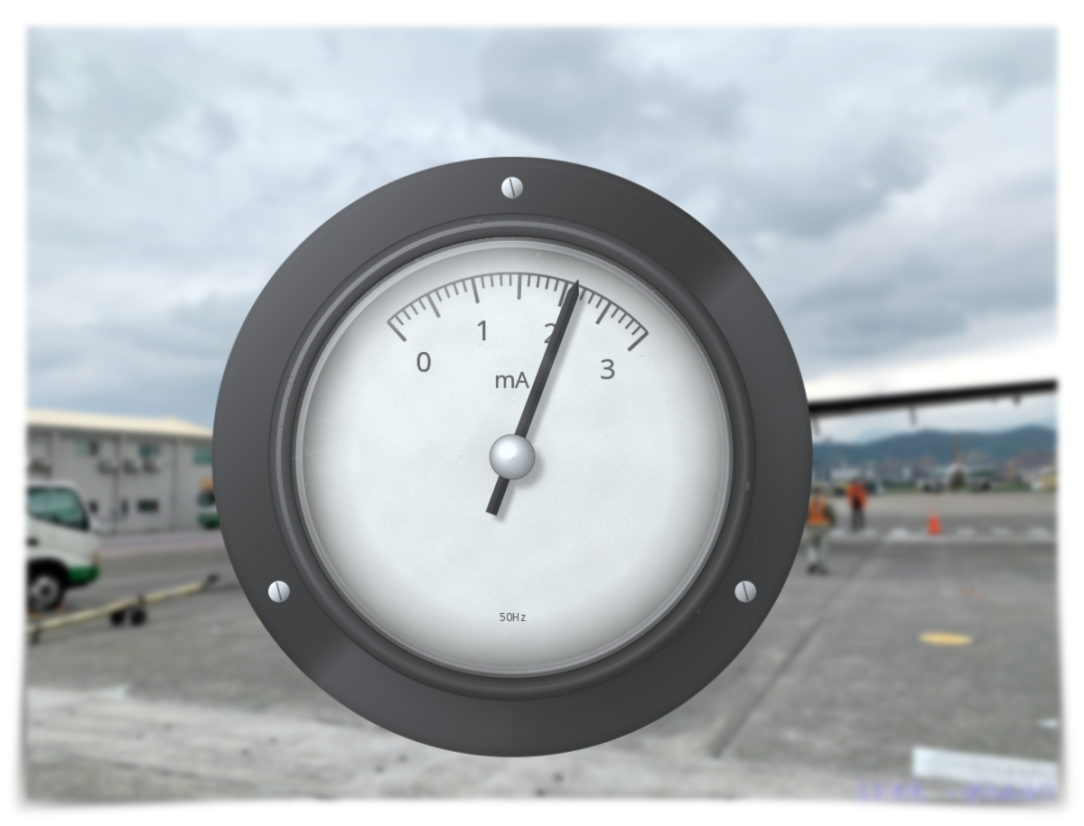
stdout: 2.1 mA
